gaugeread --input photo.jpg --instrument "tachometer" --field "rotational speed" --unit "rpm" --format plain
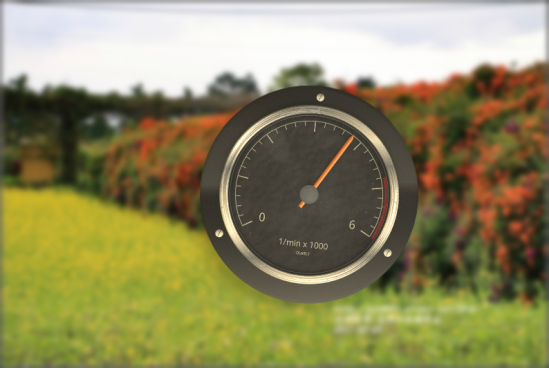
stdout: 3800 rpm
